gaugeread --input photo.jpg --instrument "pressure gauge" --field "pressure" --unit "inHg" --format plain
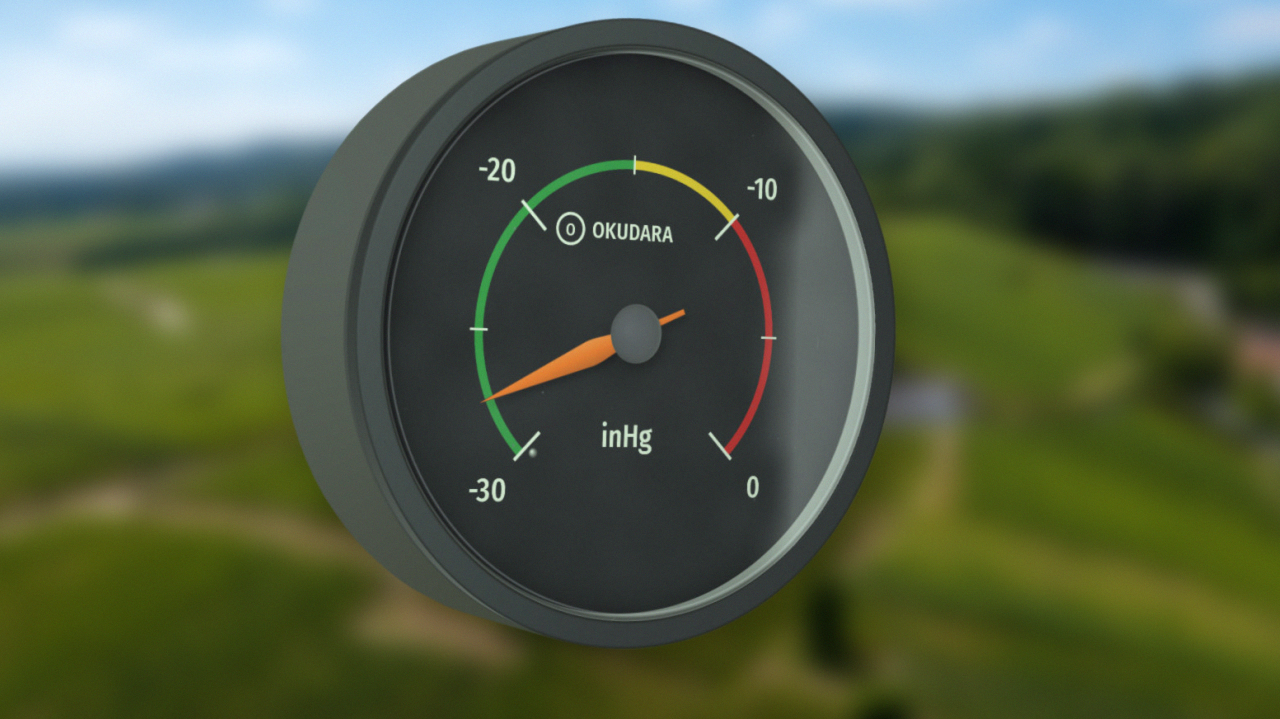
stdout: -27.5 inHg
